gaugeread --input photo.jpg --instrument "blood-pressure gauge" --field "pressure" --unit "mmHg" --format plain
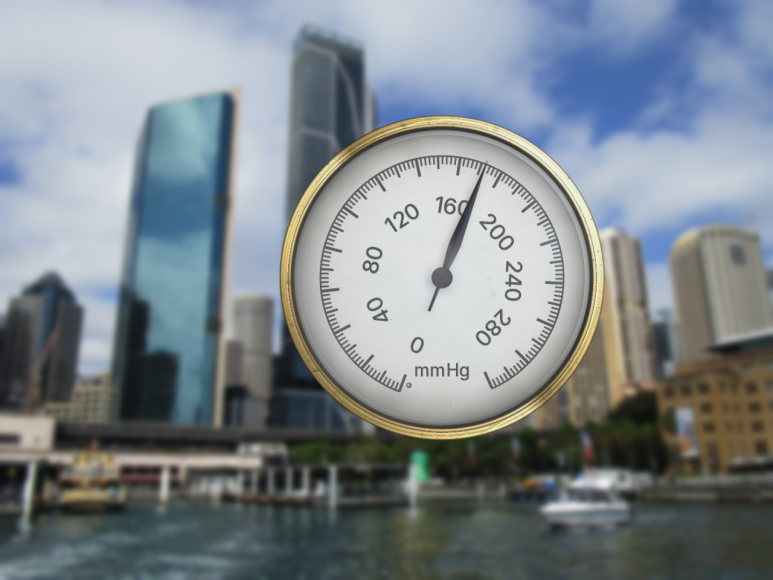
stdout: 172 mmHg
